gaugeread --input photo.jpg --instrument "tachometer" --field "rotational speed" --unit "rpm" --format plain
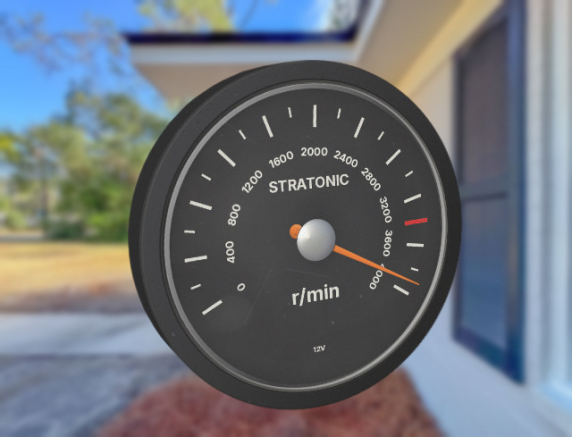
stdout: 3900 rpm
